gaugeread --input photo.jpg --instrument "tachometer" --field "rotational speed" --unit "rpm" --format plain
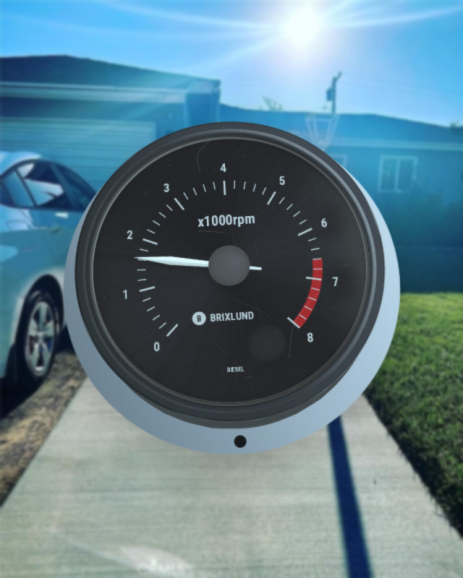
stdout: 1600 rpm
